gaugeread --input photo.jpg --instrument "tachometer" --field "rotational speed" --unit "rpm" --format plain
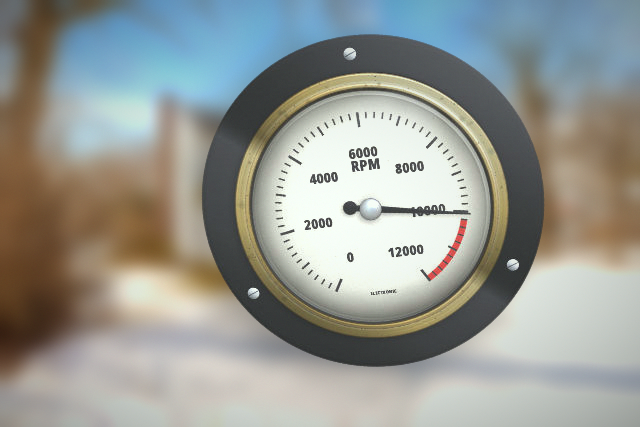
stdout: 10000 rpm
